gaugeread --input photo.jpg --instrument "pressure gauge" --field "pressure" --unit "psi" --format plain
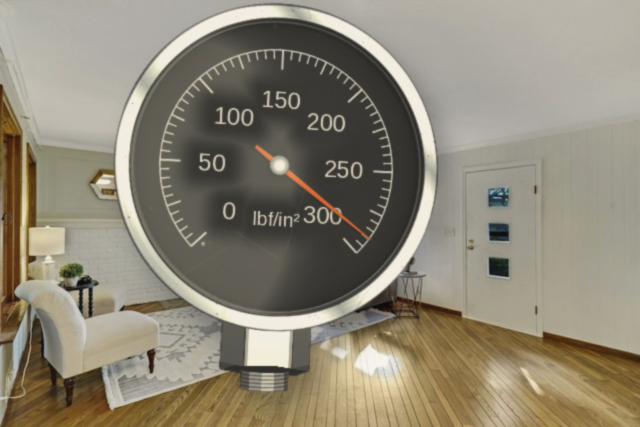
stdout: 290 psi
